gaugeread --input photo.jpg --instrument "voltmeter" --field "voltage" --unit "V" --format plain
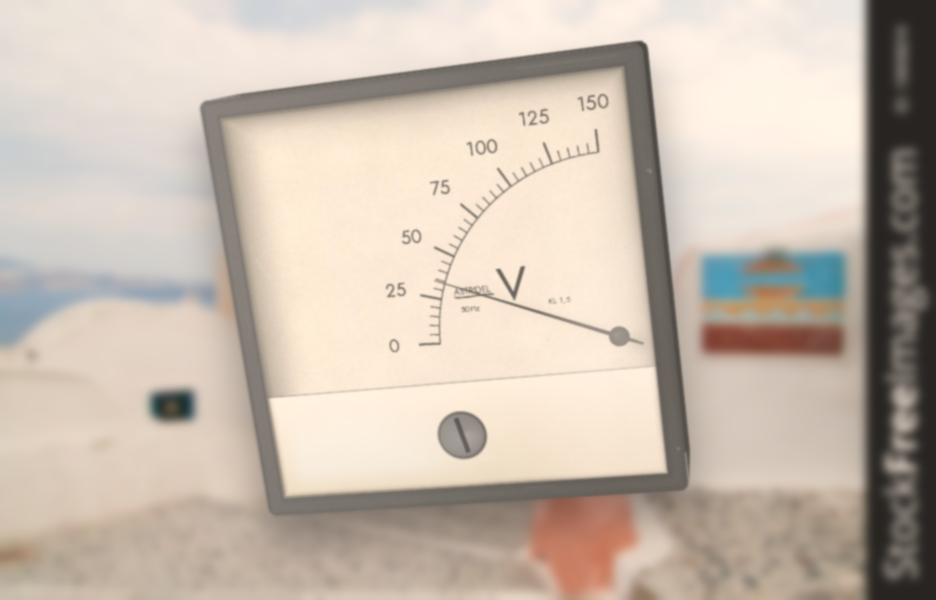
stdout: 35 V
